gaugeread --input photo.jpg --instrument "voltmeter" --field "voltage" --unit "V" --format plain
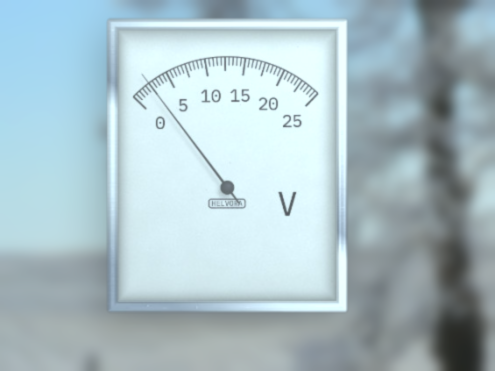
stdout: 2.5 V
